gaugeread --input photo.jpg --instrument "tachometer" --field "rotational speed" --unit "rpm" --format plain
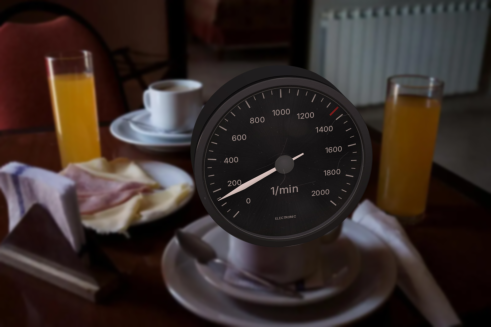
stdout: 150 rpm
